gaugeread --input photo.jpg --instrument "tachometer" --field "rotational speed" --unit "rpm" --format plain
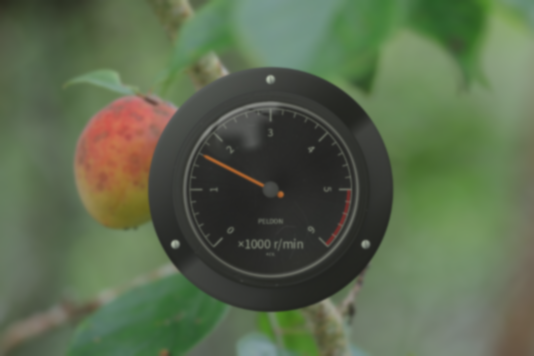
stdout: 1600 rpm
